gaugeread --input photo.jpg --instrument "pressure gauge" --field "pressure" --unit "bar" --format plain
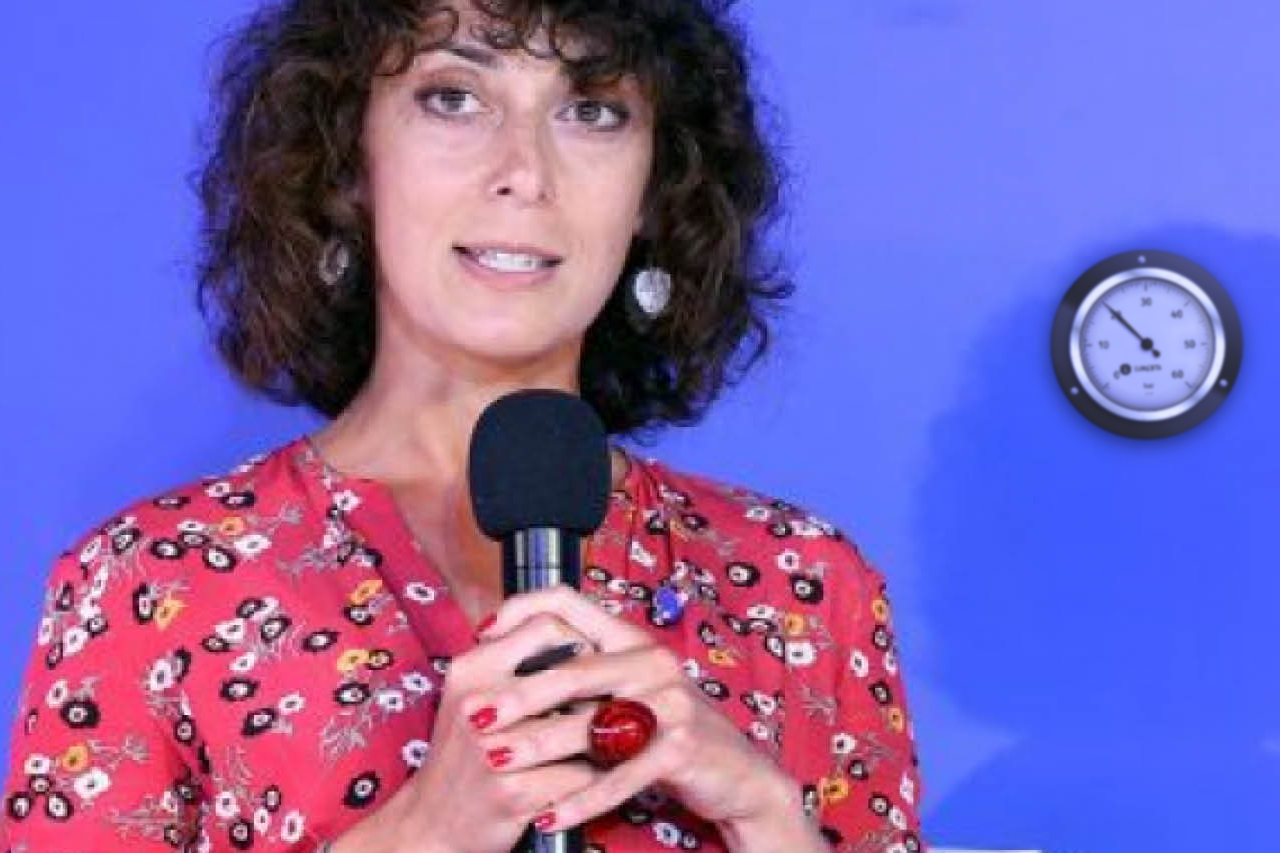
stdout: 20 bar
